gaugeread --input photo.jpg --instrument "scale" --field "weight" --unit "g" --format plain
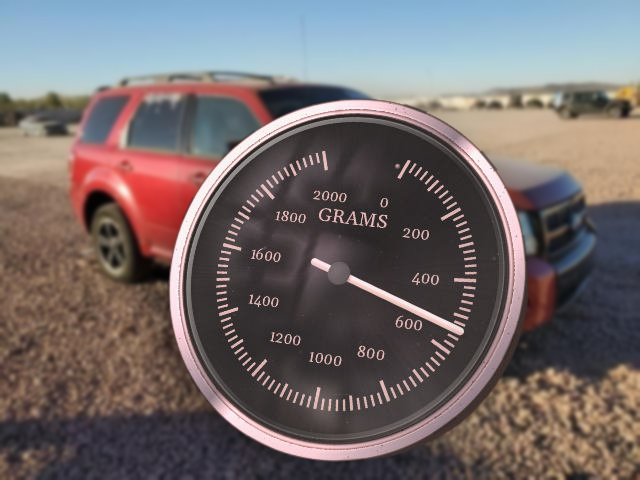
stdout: 540 g
